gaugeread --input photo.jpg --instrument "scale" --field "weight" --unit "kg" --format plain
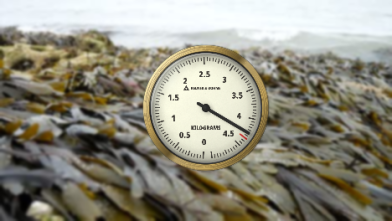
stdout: 4.25 kg
